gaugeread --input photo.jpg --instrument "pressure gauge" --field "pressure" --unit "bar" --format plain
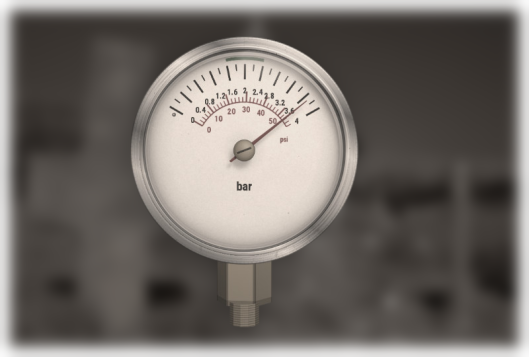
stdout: 3.7 bar
